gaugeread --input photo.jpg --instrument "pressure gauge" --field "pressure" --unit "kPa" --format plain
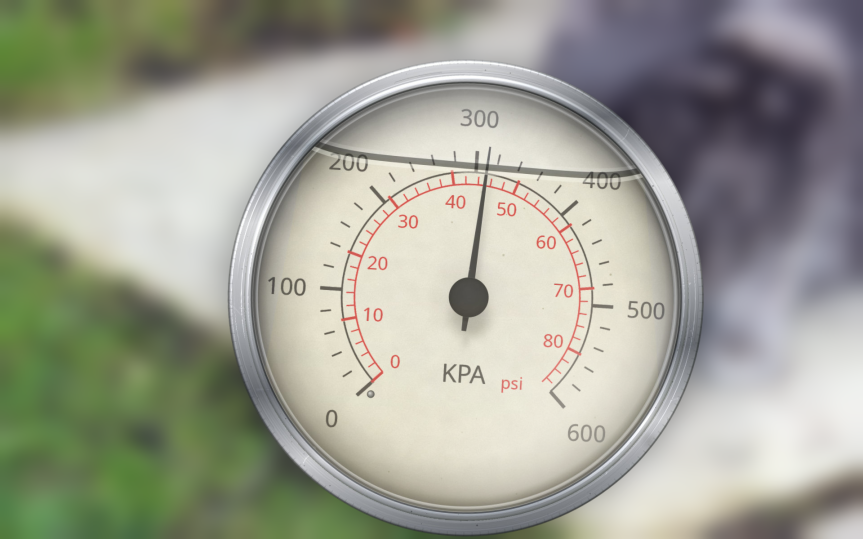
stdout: 310 kPa
